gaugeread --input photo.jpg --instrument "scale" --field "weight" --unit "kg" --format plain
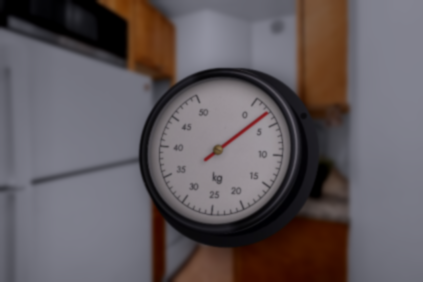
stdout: 3 kg
